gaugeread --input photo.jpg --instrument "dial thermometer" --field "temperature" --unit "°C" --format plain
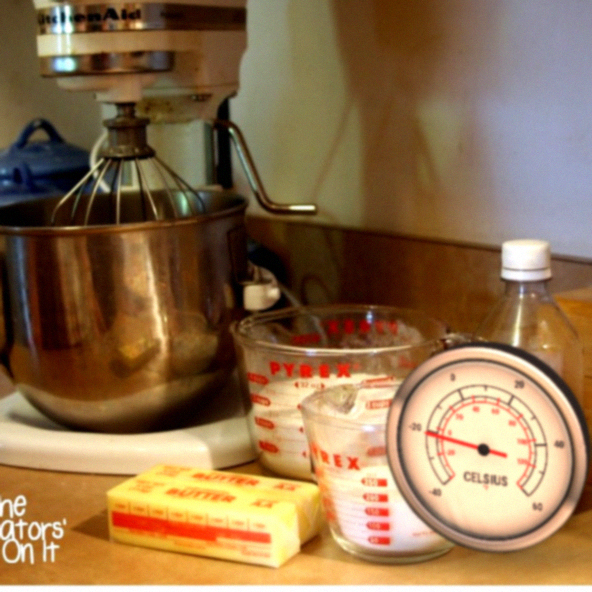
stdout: -20 °C
